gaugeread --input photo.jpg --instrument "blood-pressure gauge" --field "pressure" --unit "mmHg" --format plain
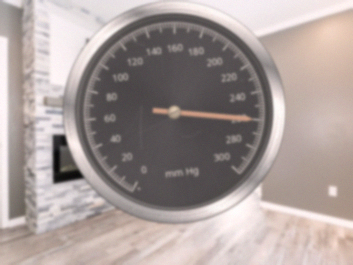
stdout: 260 mmHg
